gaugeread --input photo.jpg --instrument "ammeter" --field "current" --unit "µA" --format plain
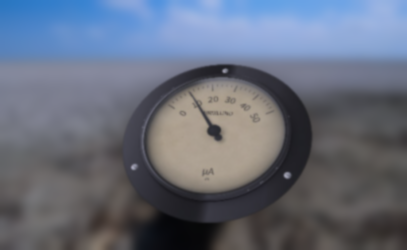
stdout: 10 µA
